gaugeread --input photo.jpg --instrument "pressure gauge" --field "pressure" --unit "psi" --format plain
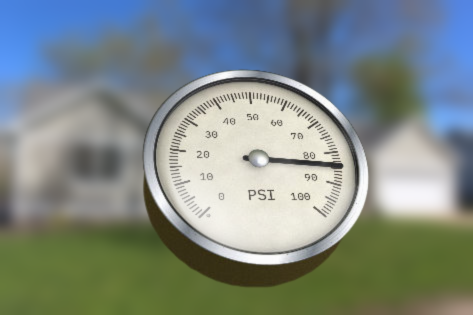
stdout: 85 psi
